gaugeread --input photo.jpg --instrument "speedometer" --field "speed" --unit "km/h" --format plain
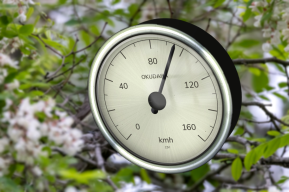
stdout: 95 km/h
